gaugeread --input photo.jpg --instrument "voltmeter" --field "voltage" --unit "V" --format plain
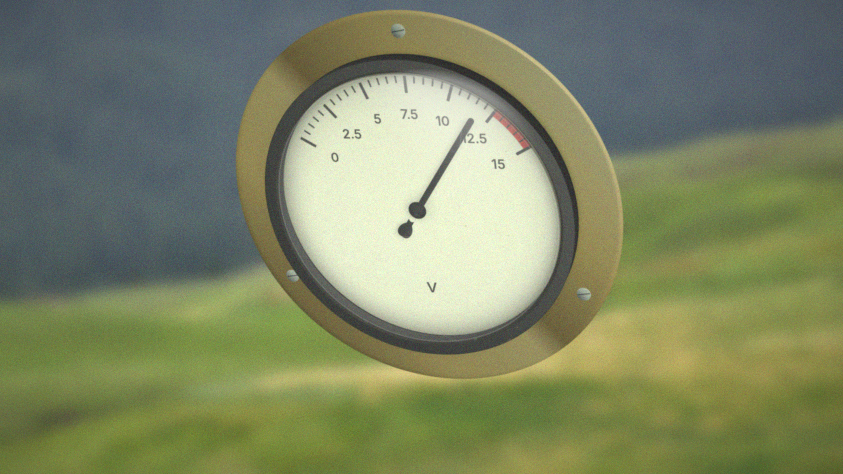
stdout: 11.75 V
